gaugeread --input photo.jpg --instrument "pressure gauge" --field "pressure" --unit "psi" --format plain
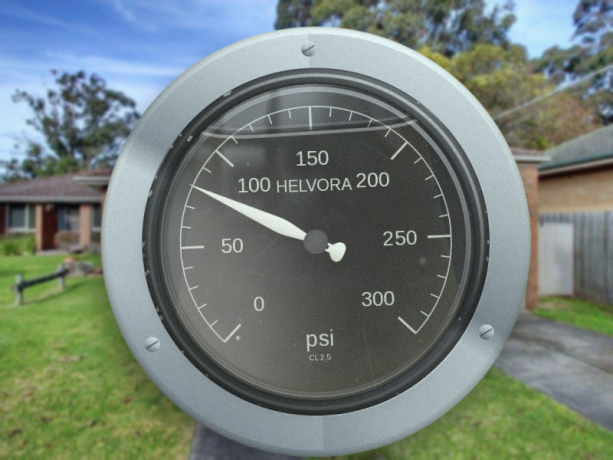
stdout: 80 psi
